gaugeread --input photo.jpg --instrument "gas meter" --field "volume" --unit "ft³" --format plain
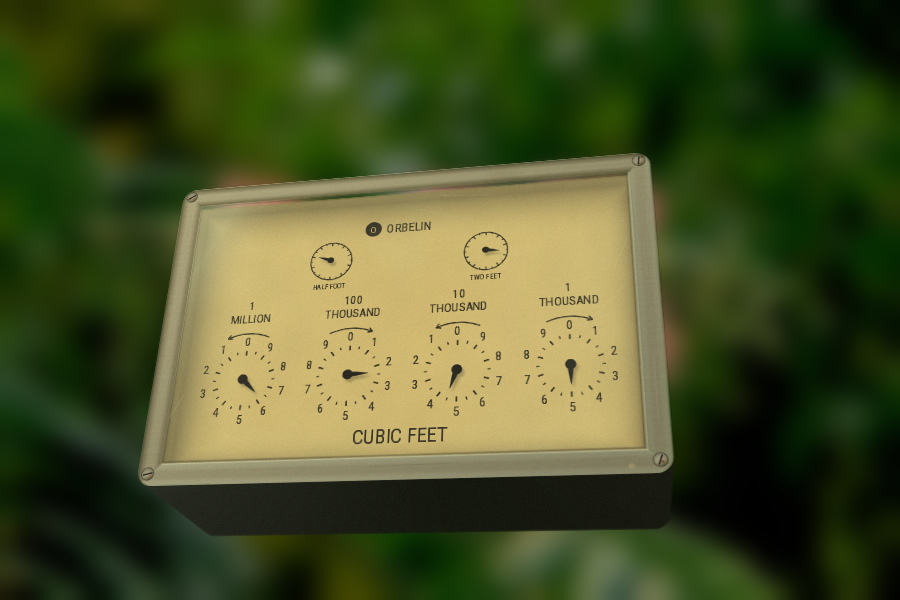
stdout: 624500 ft³
